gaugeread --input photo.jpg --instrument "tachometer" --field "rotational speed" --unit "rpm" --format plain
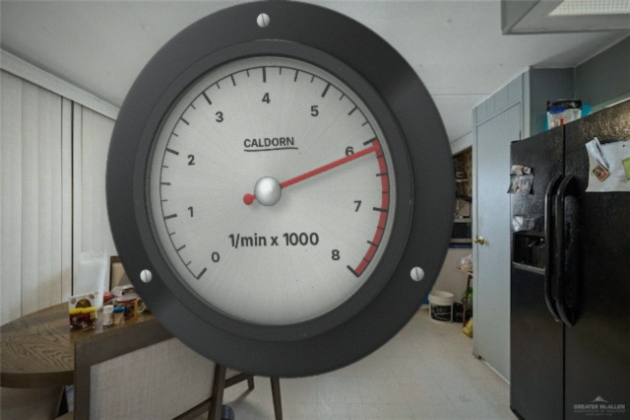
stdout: 6125 rpm
